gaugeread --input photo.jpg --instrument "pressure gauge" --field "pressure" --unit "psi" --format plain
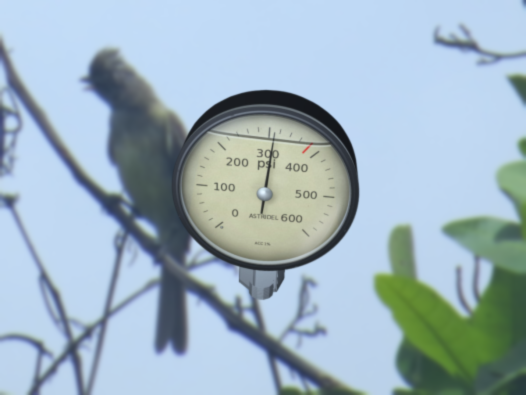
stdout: 310 psi
